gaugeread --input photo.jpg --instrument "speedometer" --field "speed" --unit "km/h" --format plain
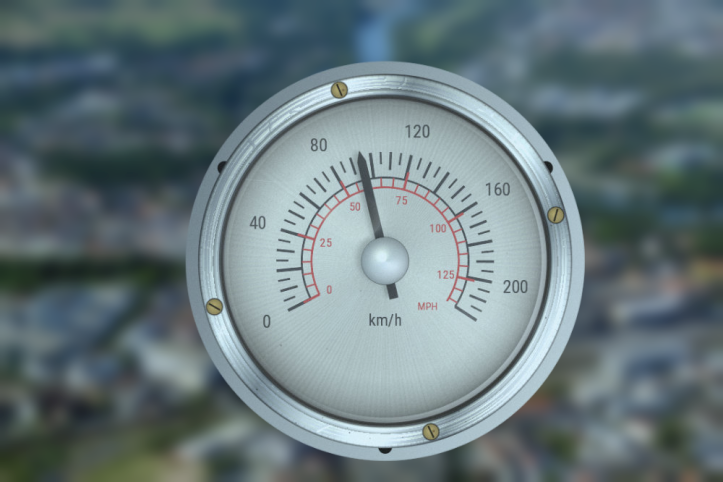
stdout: 95 km/h
